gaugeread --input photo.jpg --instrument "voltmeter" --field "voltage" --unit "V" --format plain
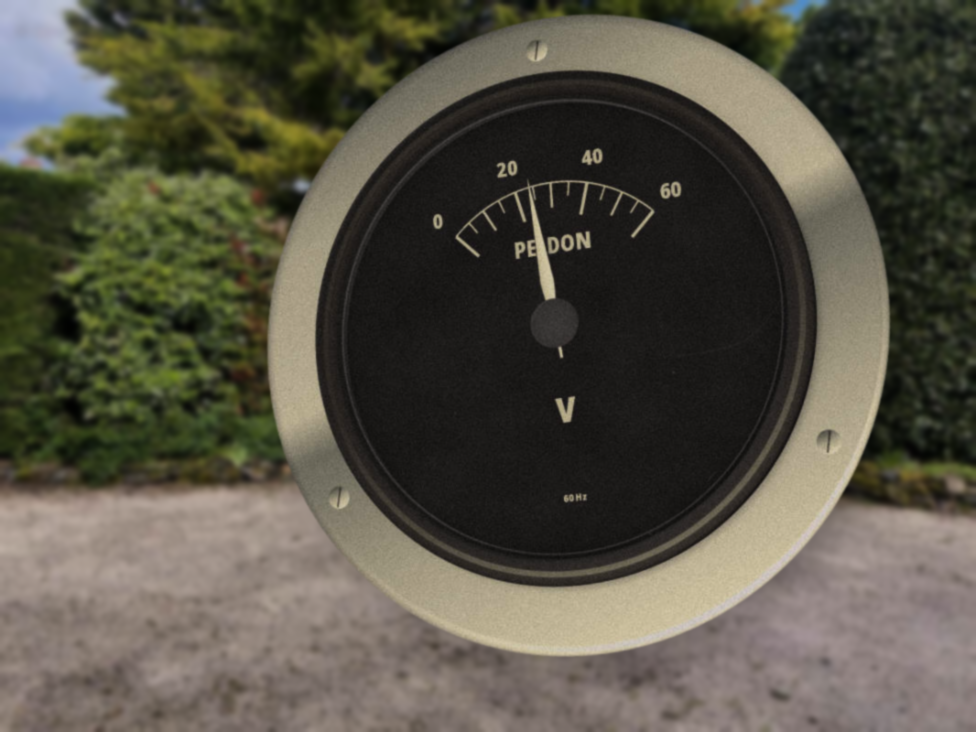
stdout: 25 V
